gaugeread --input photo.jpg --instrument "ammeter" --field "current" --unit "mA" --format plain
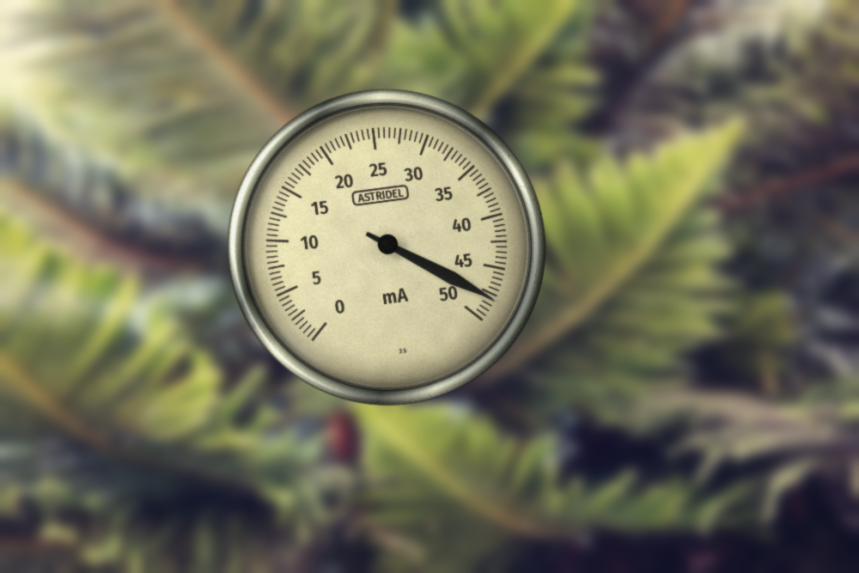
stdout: 48 mA
